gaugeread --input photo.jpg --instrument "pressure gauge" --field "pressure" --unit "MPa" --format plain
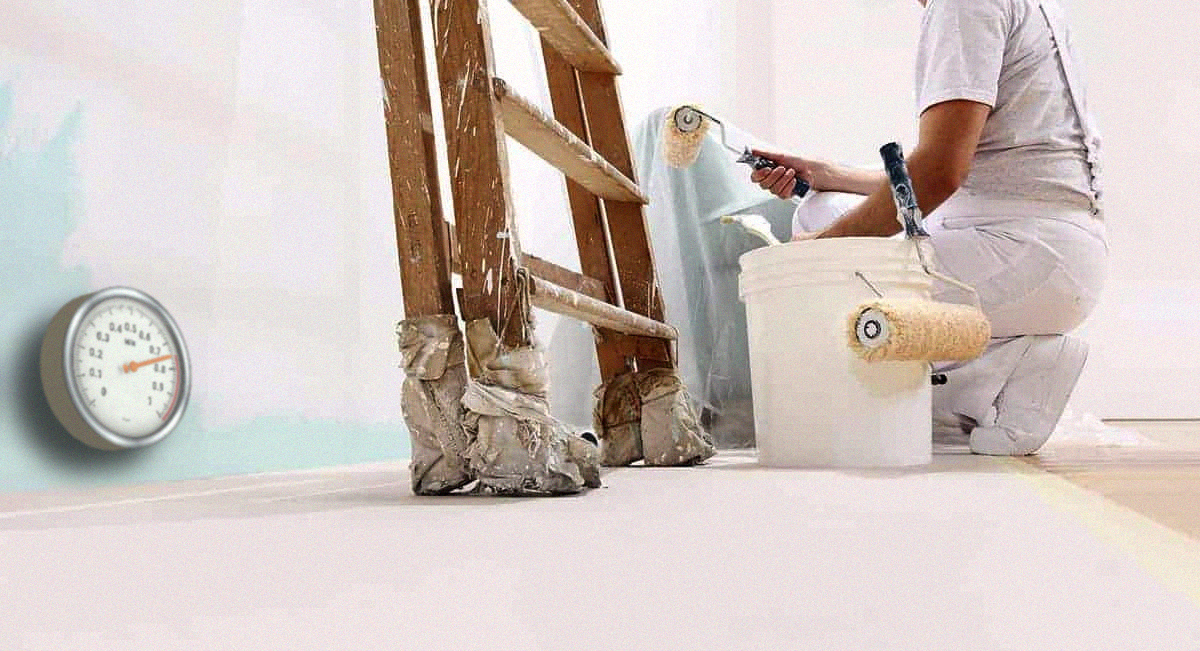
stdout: 0.75 MPa
